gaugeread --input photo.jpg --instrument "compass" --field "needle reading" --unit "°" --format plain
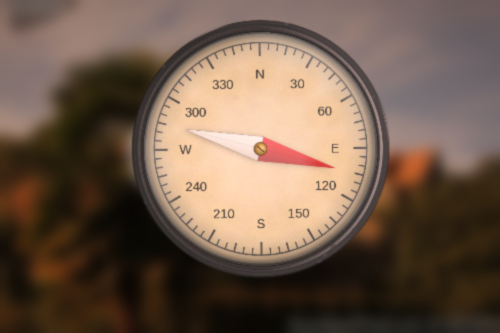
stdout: 105 °
